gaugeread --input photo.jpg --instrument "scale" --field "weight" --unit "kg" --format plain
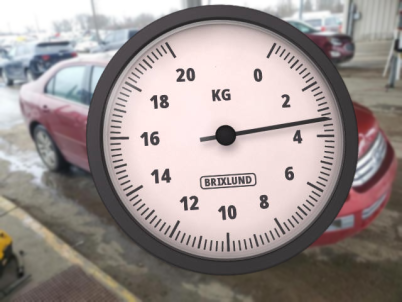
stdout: 3.4 kg
